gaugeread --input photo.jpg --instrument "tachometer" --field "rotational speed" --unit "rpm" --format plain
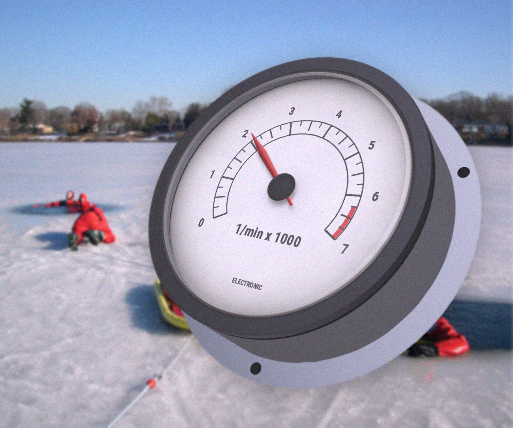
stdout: 2125 rpm
